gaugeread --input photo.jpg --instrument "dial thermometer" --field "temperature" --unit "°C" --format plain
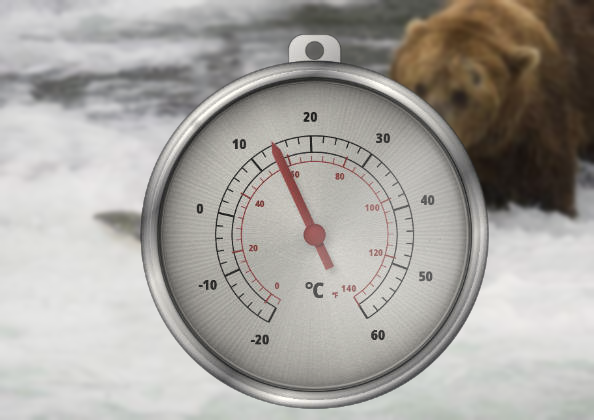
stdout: 14 °C
